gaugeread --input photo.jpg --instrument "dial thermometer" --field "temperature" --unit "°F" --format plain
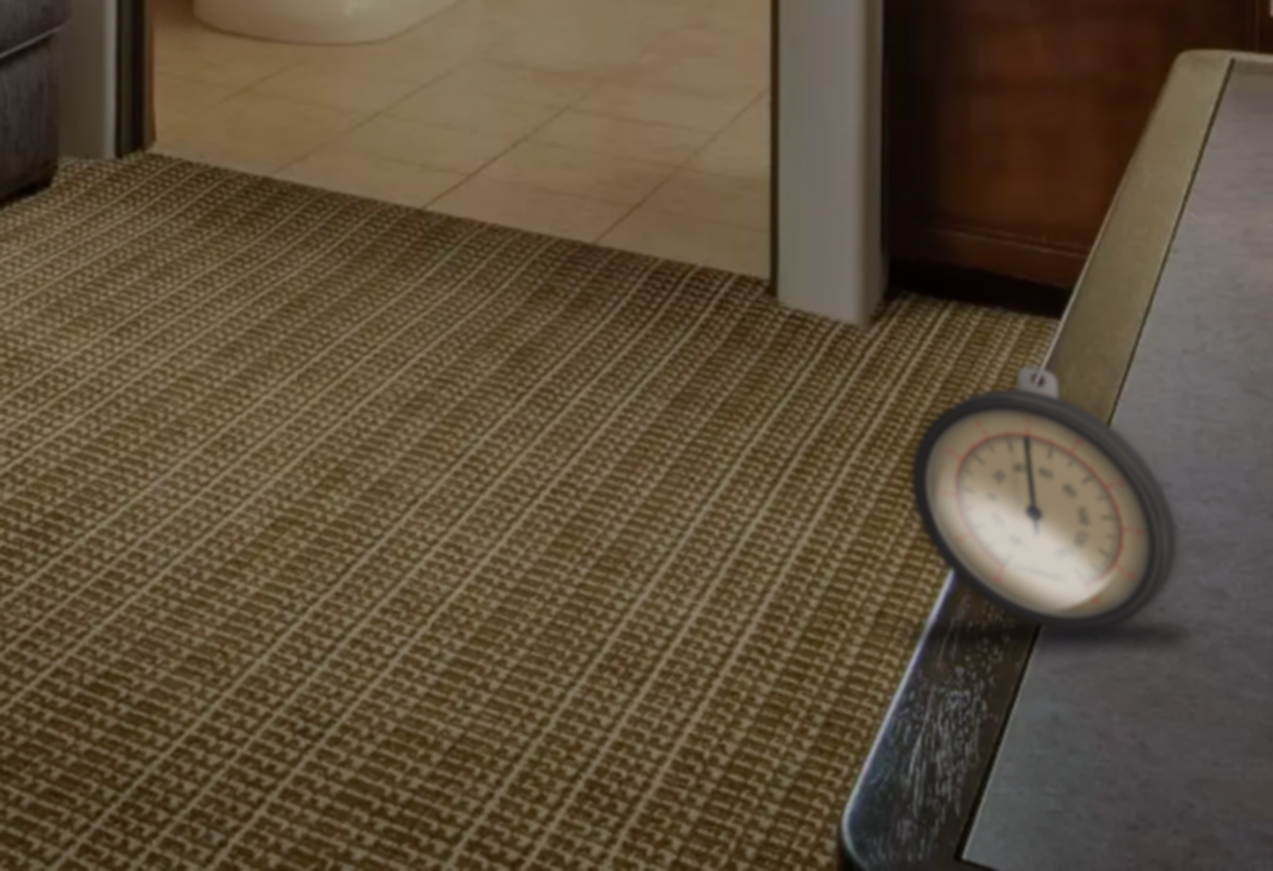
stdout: 50 °F
